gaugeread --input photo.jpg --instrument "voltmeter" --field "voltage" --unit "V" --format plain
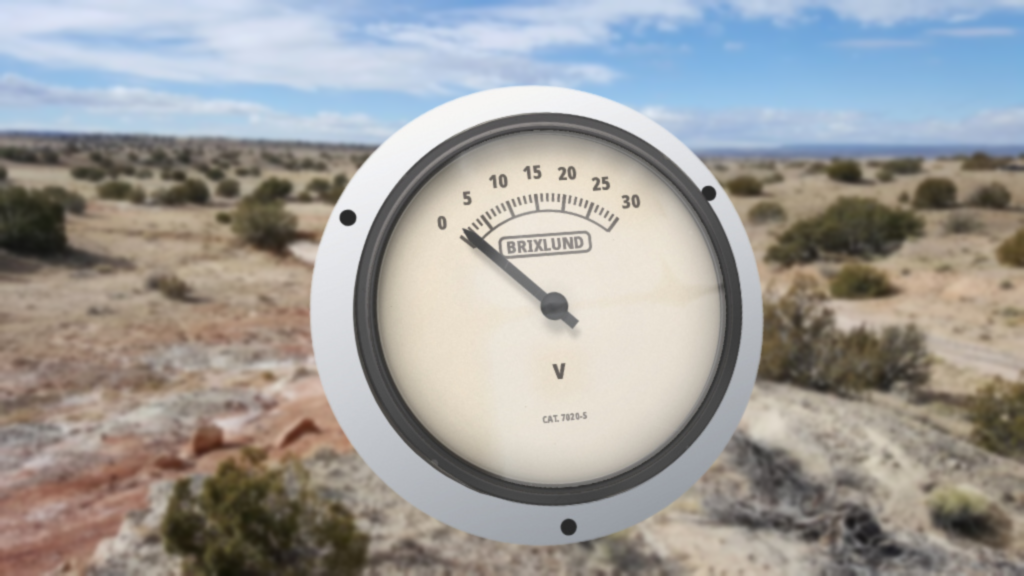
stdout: 1 V
